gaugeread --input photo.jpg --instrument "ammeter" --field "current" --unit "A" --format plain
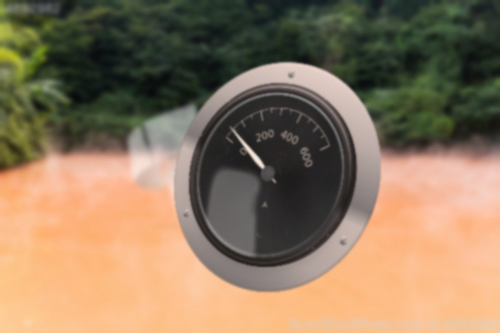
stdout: 50 A
